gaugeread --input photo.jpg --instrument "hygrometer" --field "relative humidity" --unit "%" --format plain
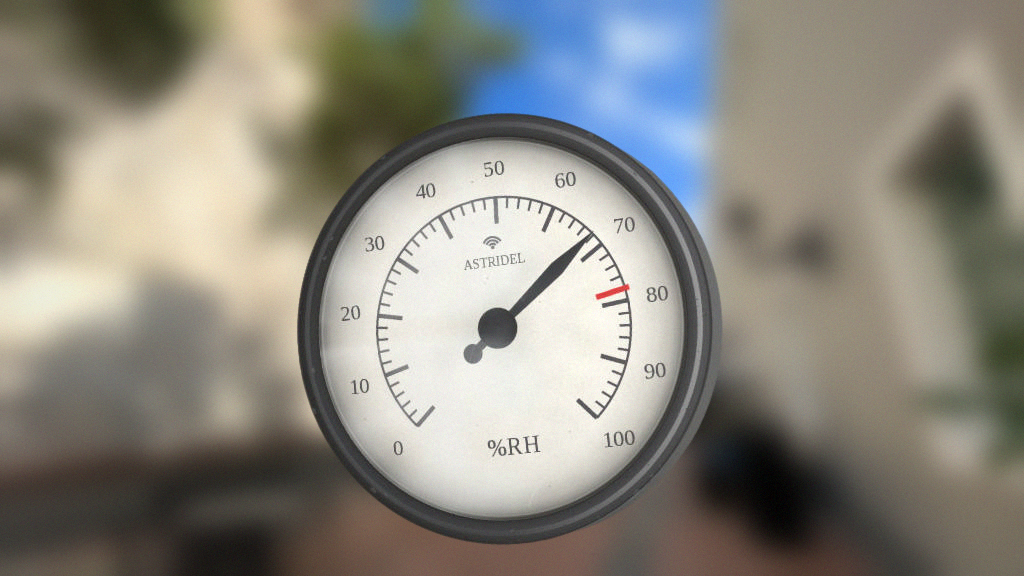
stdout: 68 %
